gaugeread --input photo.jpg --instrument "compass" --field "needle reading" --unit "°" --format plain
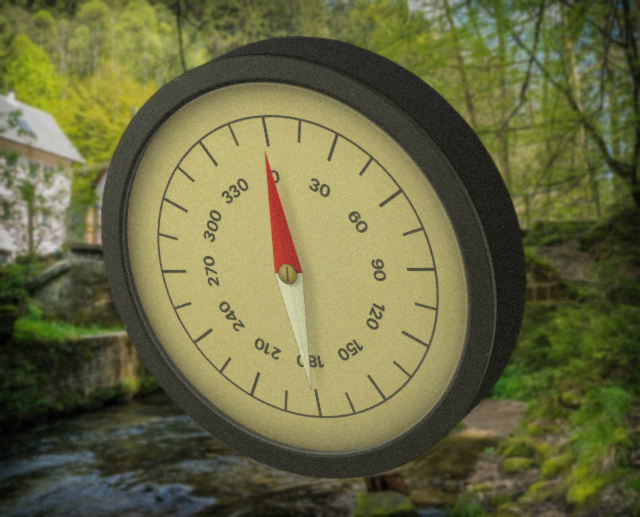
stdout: 0 °
